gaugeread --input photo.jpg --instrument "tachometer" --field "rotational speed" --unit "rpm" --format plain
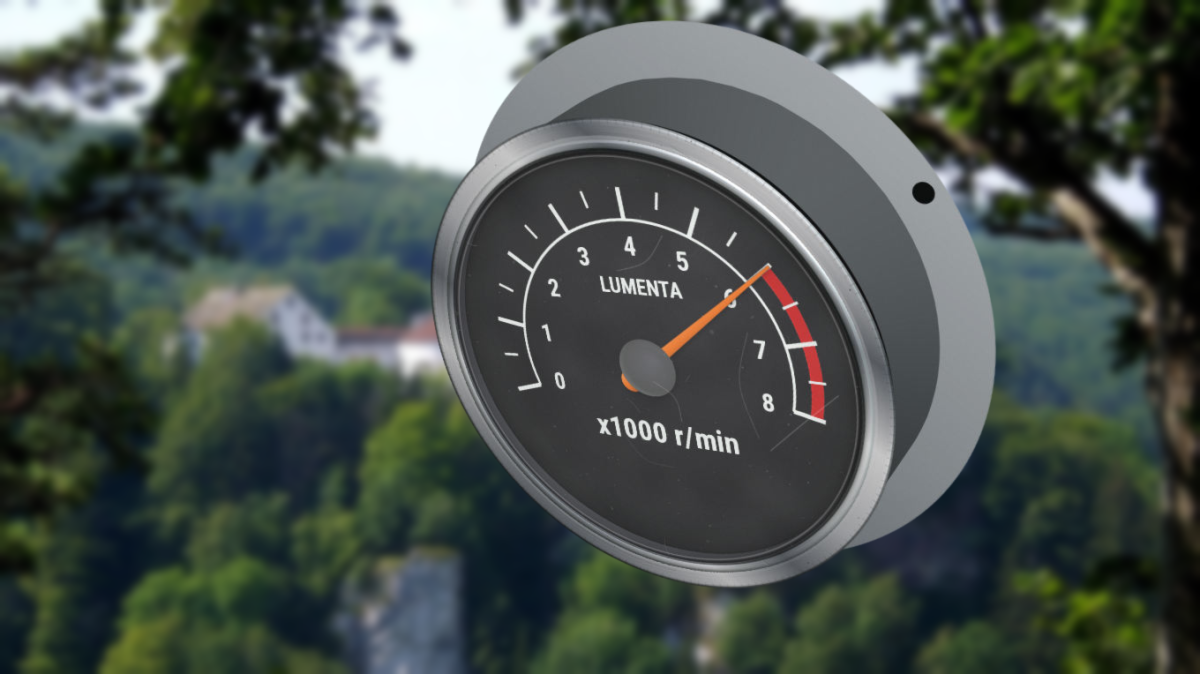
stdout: 6000 rpm
